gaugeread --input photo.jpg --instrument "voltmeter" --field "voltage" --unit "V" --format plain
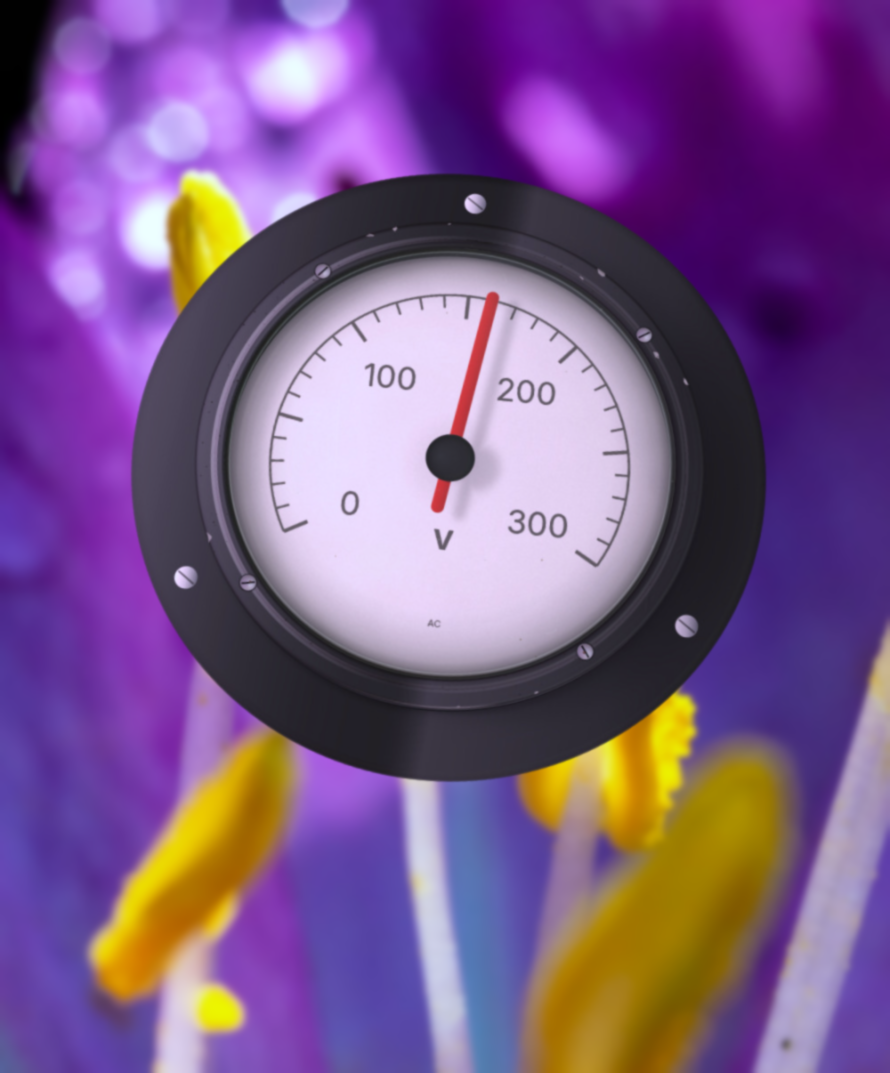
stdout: 160 V
